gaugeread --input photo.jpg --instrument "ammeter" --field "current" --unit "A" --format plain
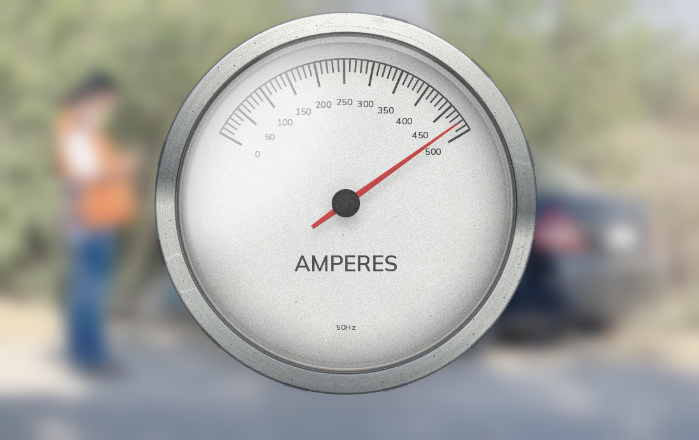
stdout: 480 A
